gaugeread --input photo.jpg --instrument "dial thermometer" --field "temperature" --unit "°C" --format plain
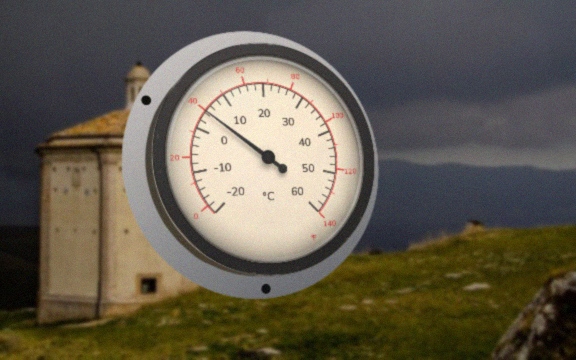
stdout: 4 °C
